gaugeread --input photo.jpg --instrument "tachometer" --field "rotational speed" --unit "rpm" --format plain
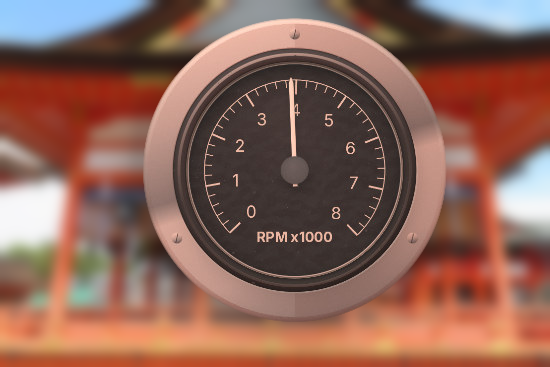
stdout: 3900 rpm
